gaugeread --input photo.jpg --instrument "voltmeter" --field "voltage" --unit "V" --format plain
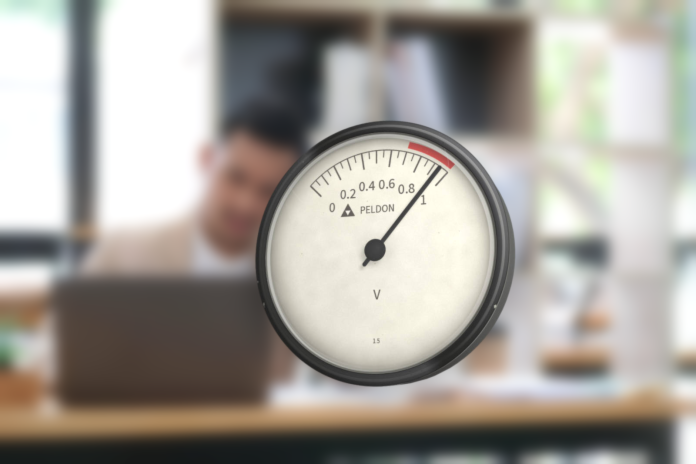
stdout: 0.95 V
